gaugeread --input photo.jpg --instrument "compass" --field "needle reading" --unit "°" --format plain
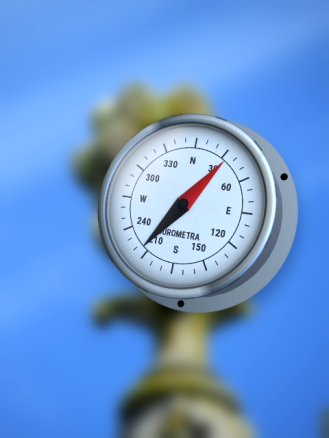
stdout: 35 °
